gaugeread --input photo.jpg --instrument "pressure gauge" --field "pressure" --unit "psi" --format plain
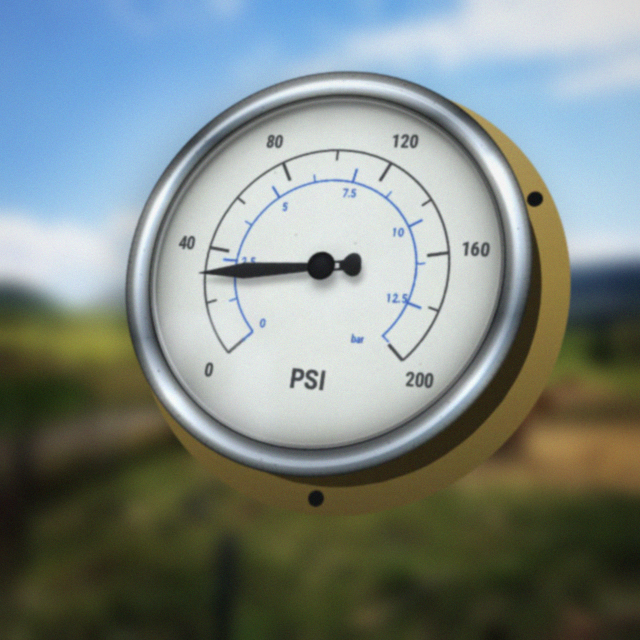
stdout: 30 psi
